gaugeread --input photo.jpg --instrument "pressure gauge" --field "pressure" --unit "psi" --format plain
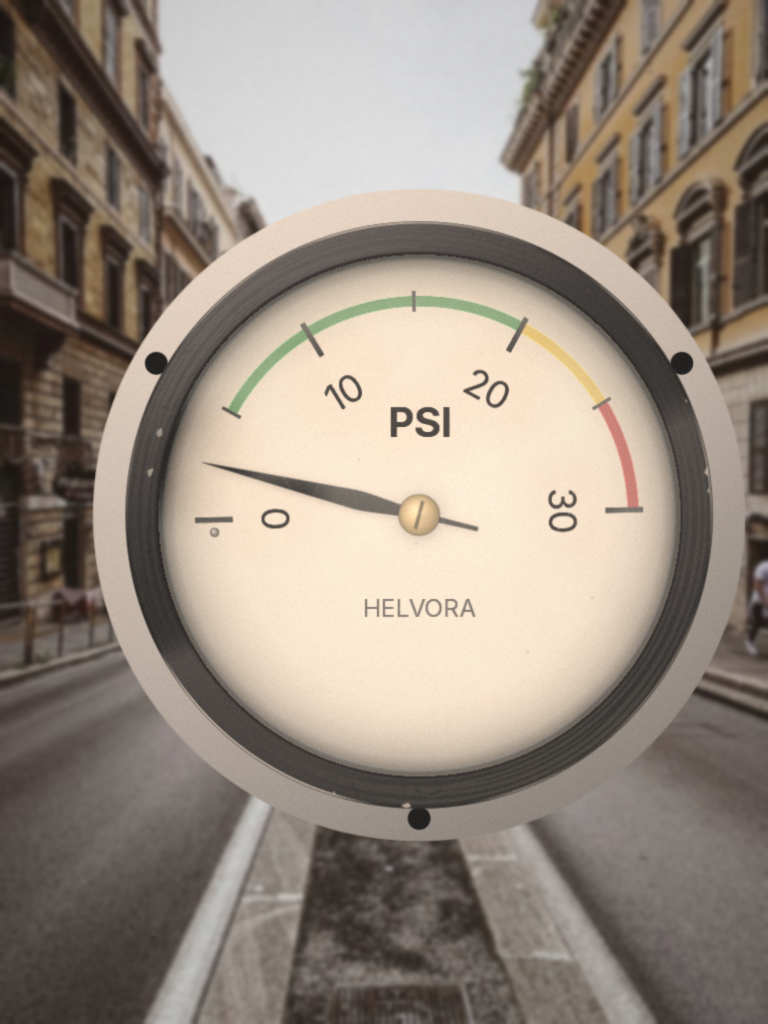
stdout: 2.5 psi
